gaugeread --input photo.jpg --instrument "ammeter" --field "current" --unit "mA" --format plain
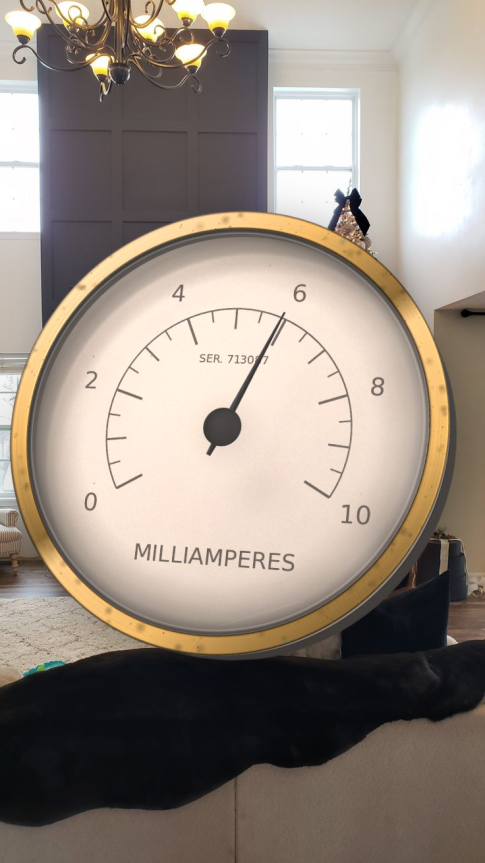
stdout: 6 mA
